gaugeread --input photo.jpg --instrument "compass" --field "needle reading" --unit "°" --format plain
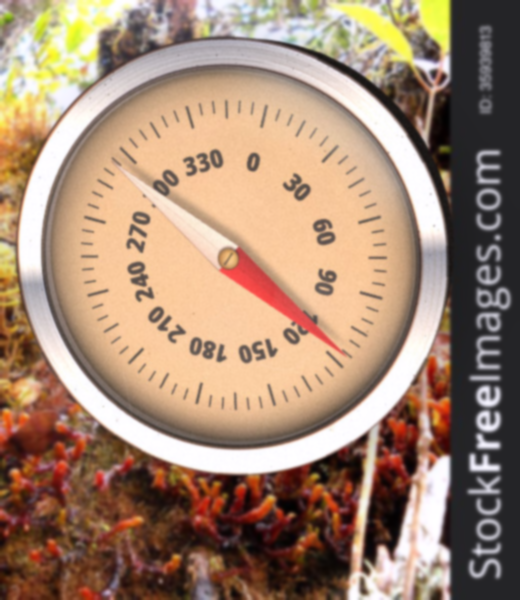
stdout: 115 °
